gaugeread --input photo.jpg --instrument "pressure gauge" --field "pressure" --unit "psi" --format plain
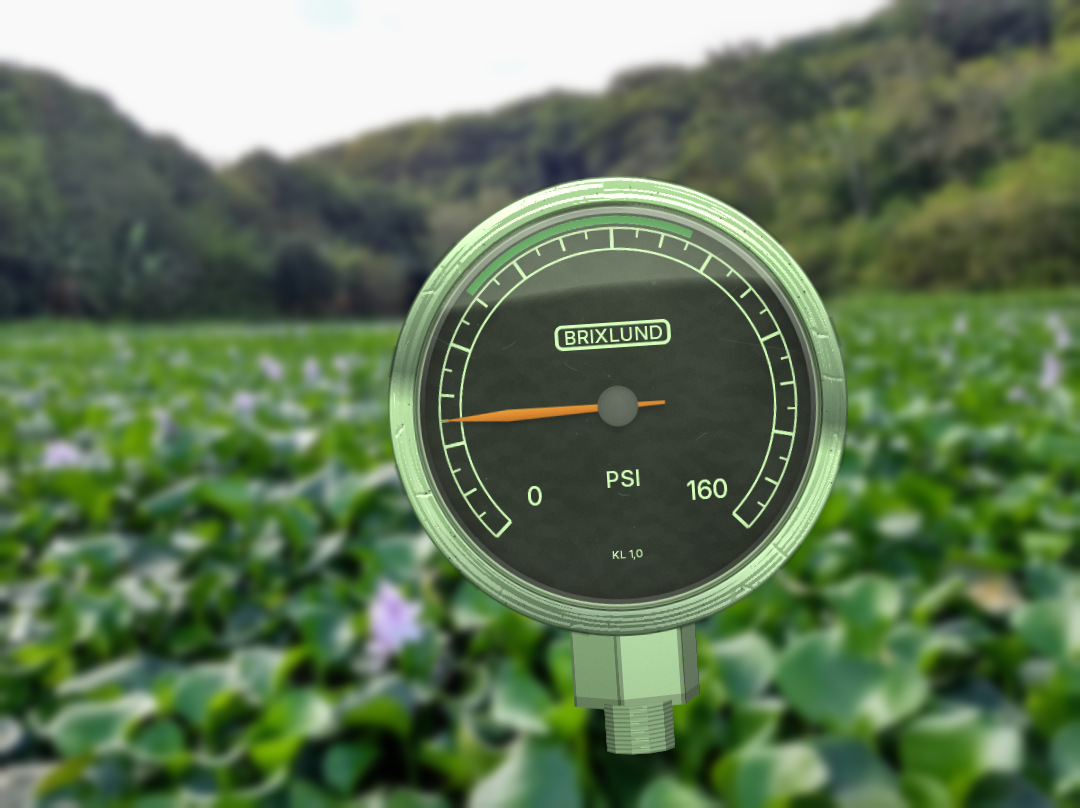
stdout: 25 psi
